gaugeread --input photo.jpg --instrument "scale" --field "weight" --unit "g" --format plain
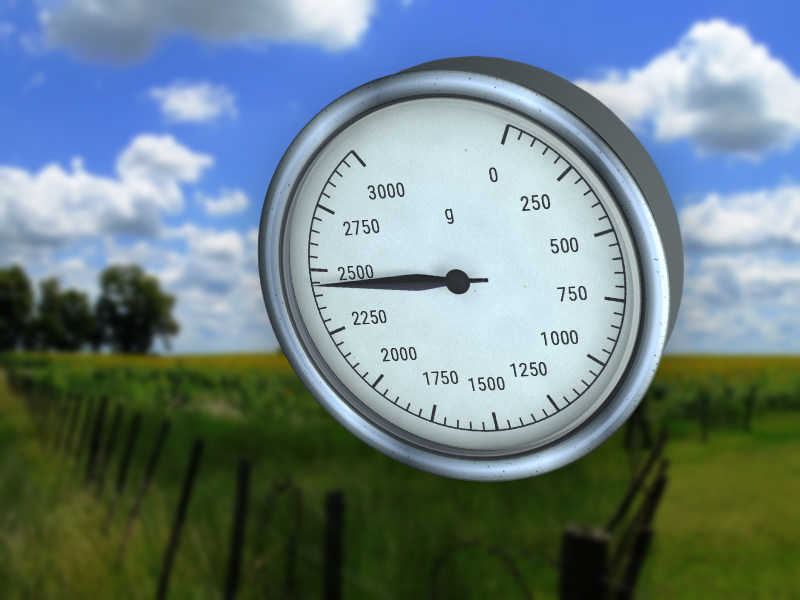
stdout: 2450 g
